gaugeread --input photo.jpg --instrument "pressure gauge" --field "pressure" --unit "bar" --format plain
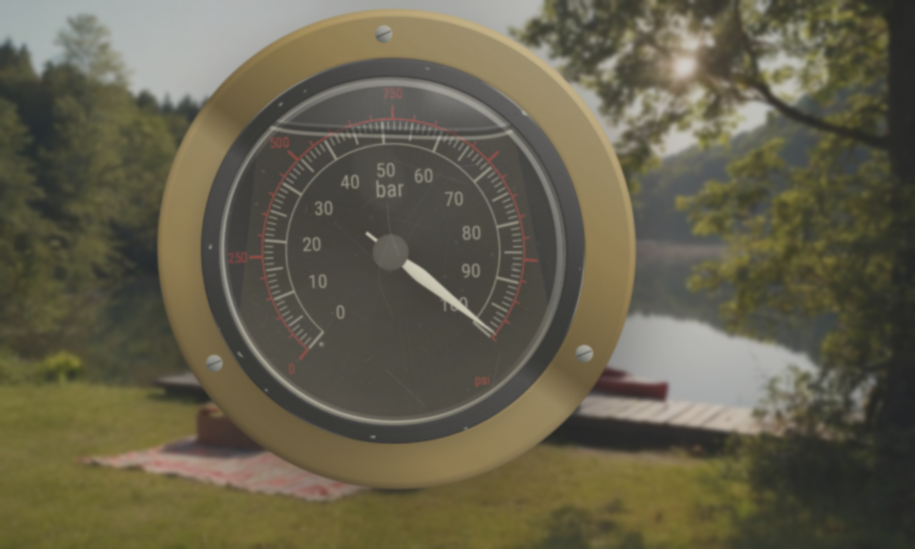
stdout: 99 bar
